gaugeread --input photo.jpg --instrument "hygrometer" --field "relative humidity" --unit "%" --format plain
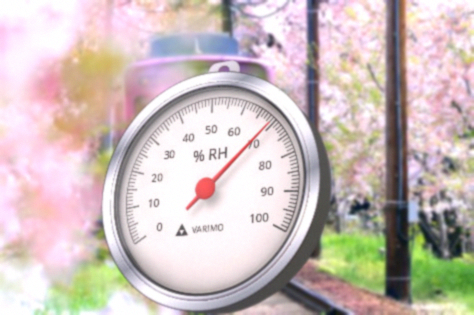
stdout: 70 %
